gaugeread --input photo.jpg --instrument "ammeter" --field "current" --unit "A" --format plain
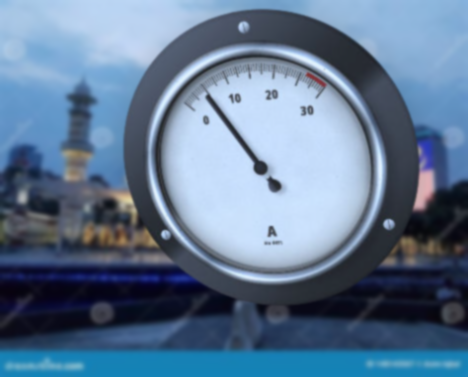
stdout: 5 A
